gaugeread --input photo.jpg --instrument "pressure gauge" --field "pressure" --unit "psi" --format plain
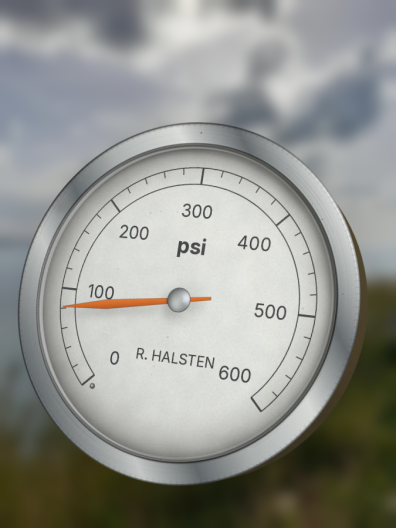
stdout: 80 psi
